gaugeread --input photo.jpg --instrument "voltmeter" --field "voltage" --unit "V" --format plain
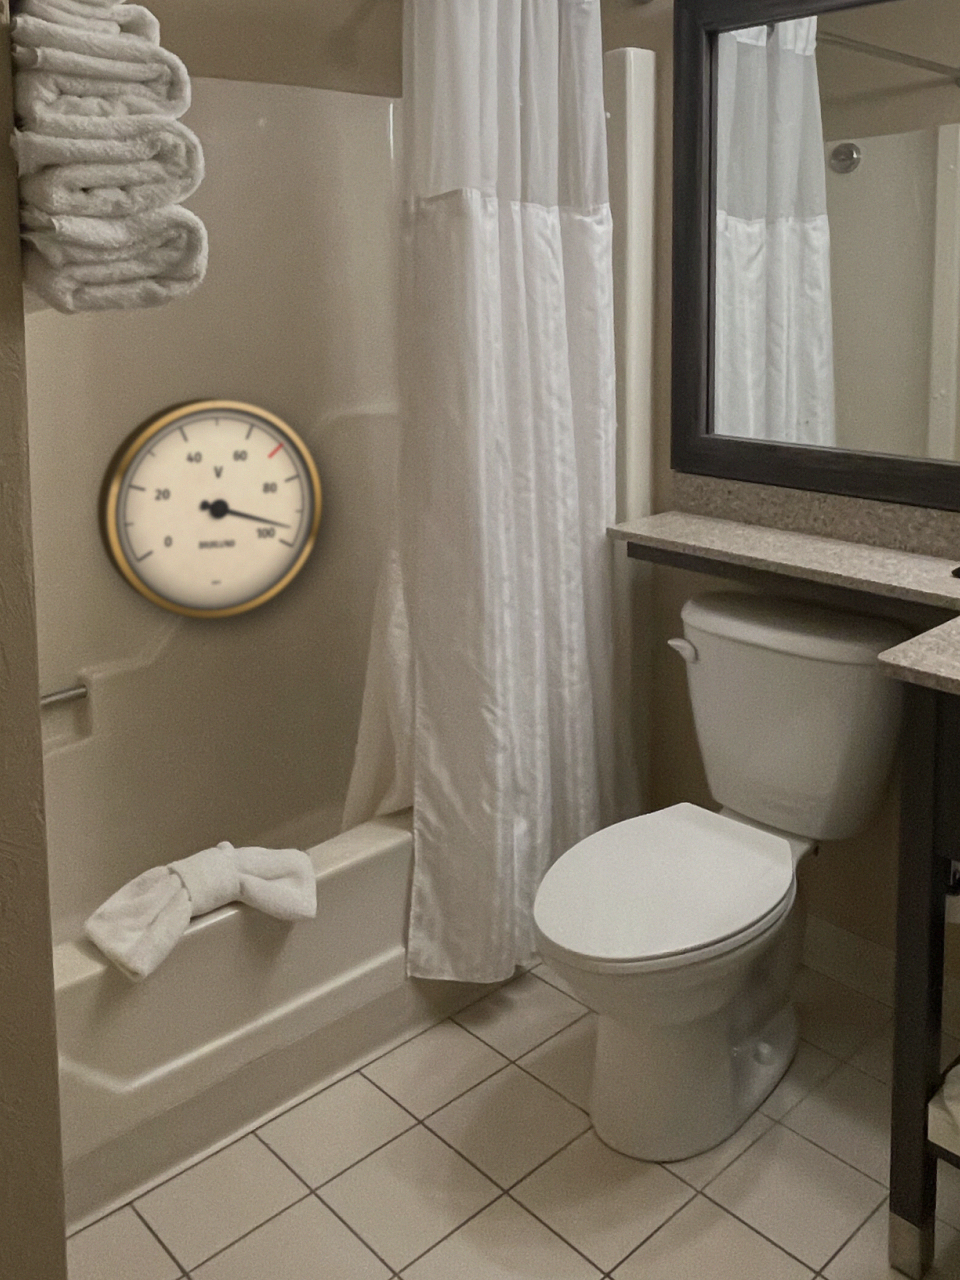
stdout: 95 V
